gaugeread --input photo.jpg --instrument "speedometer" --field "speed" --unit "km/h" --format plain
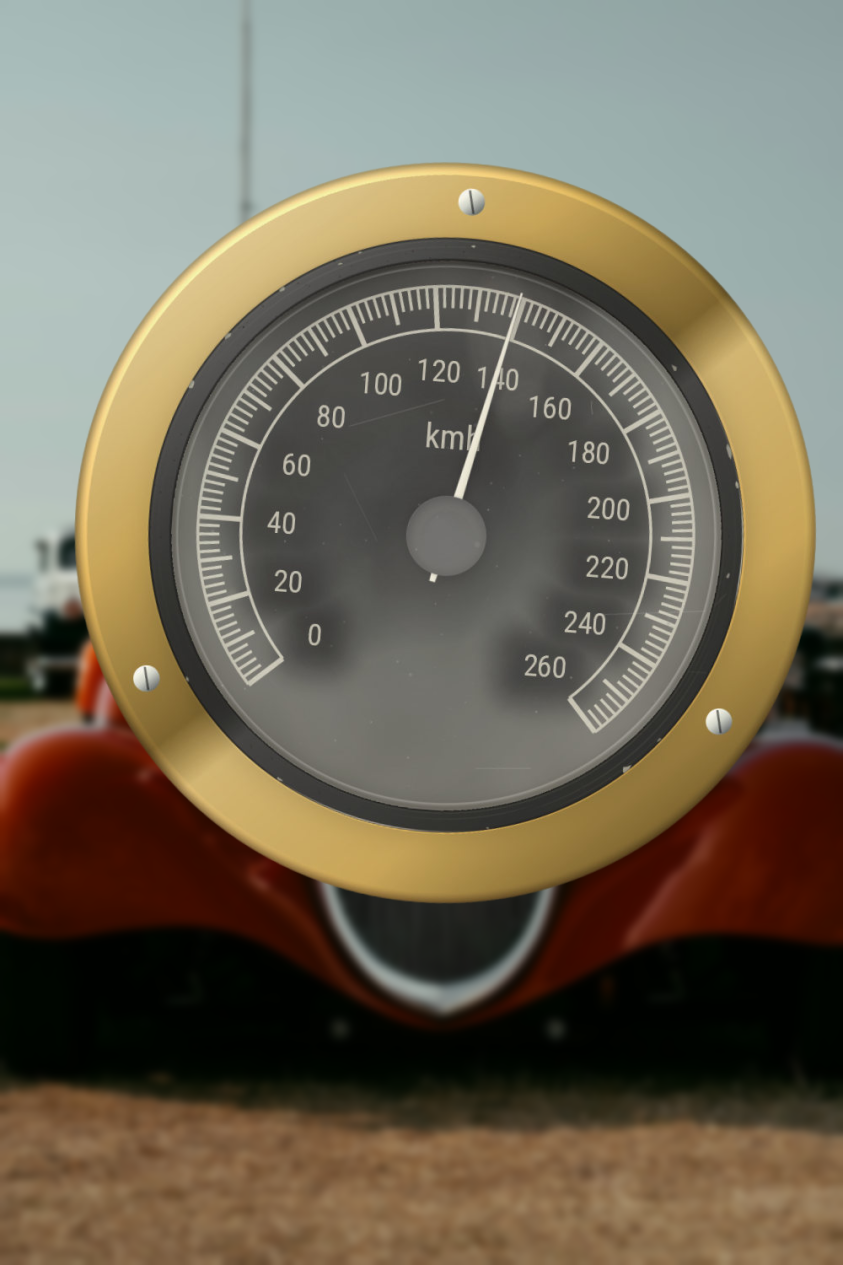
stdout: 139 km/h
